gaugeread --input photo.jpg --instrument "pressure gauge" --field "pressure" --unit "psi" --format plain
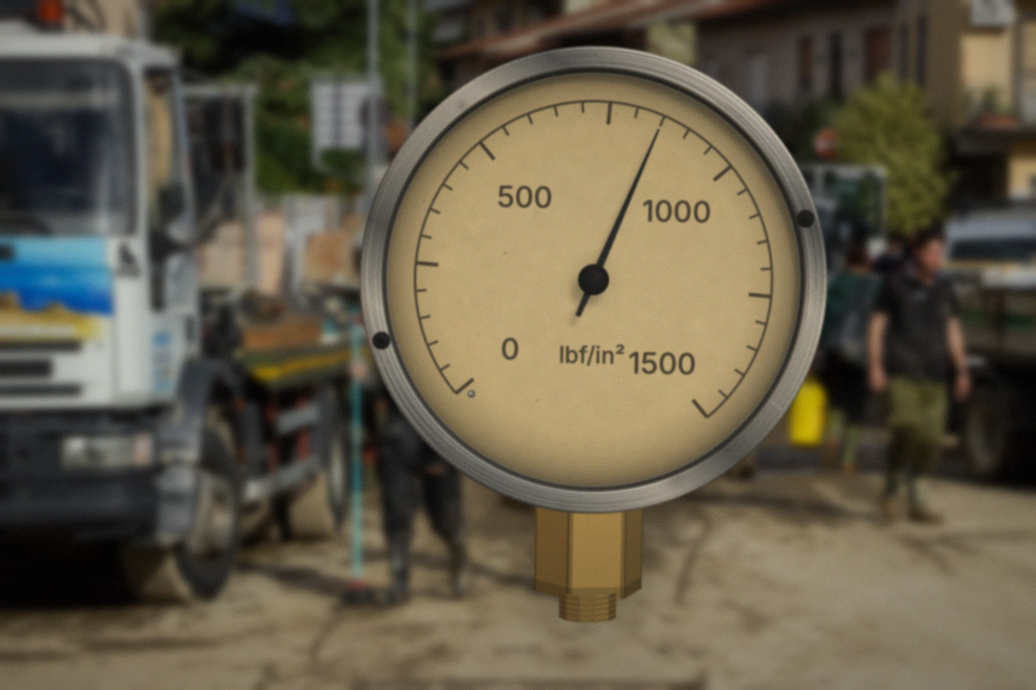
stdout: 850 psi
